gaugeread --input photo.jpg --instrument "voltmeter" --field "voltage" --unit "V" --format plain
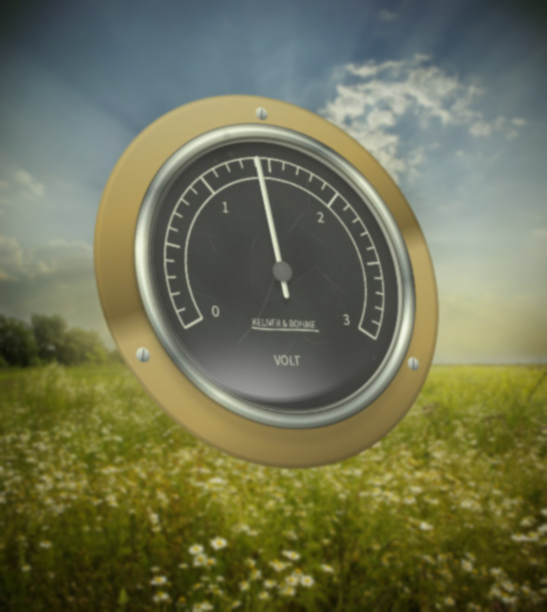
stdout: 1.4 V
